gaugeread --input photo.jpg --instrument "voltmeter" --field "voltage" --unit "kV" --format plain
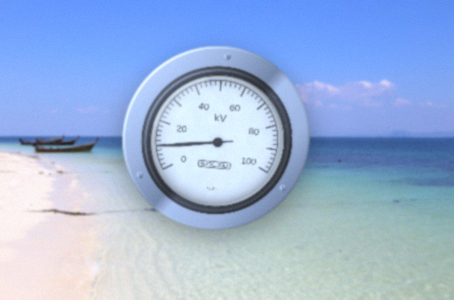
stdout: 10 kV
